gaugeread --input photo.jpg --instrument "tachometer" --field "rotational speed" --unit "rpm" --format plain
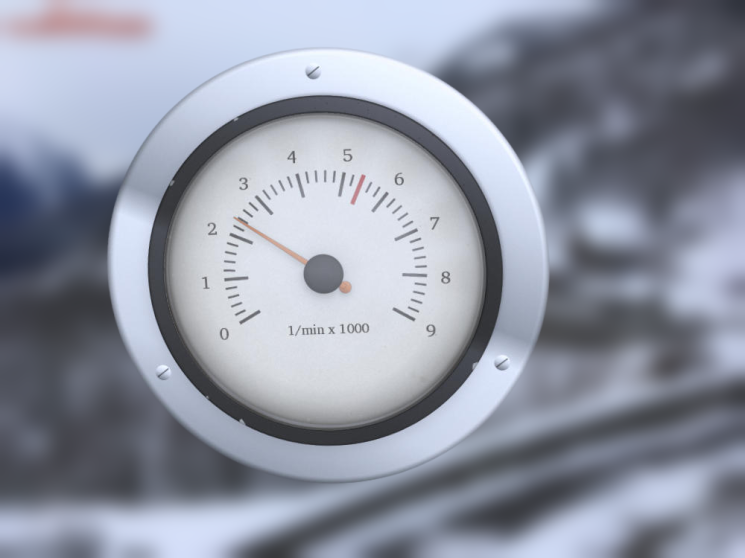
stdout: 2400 rpm
